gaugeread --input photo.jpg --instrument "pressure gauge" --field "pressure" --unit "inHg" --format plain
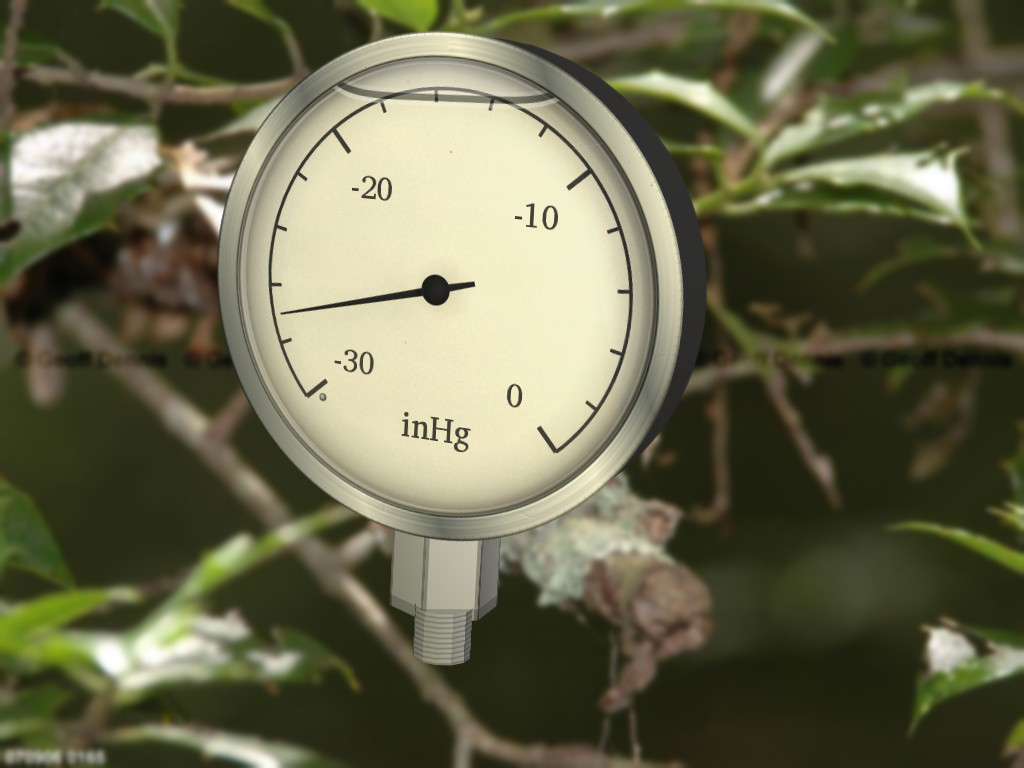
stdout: -27 inHg
